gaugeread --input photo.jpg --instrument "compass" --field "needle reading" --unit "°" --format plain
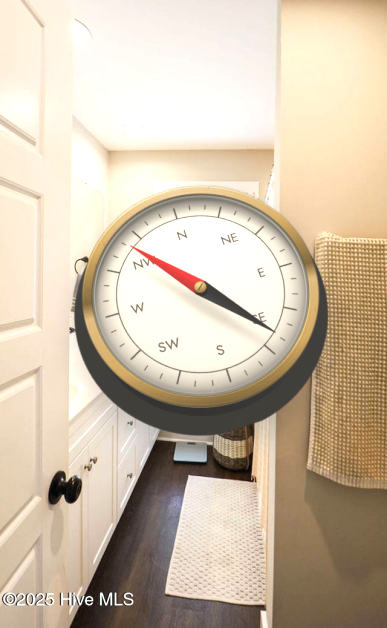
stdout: 320 °
